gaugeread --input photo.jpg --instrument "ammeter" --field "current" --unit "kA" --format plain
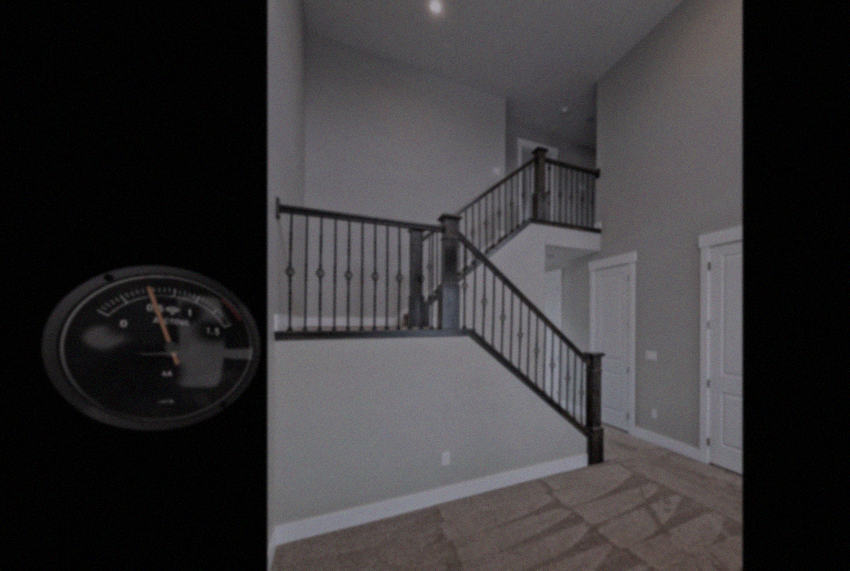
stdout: 0.5 kA
